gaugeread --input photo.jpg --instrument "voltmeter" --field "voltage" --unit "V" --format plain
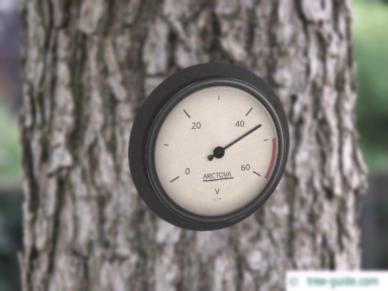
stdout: 45 V
